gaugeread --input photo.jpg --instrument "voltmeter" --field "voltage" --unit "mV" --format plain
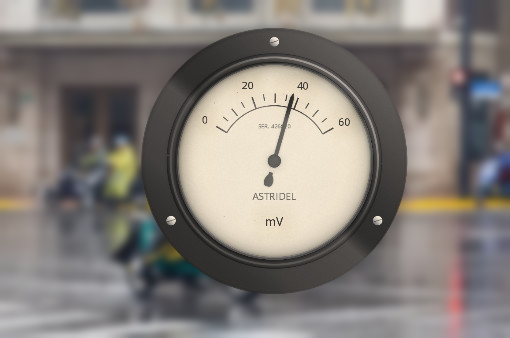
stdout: 37.5 mV
